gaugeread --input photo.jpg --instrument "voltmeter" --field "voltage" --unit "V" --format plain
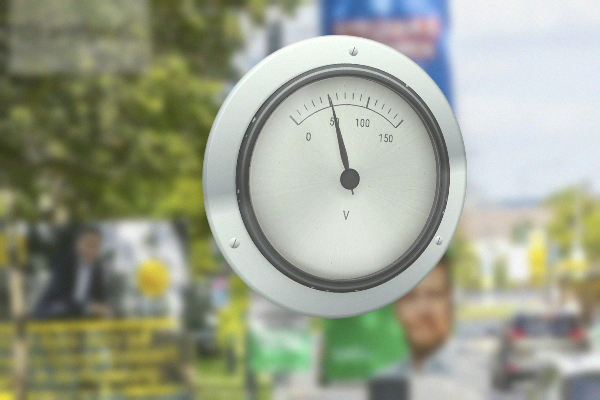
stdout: 50 V
